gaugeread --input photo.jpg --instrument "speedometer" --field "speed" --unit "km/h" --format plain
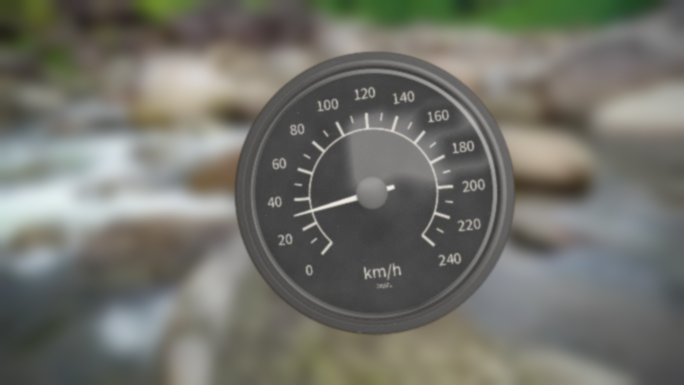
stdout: 30 km/h
